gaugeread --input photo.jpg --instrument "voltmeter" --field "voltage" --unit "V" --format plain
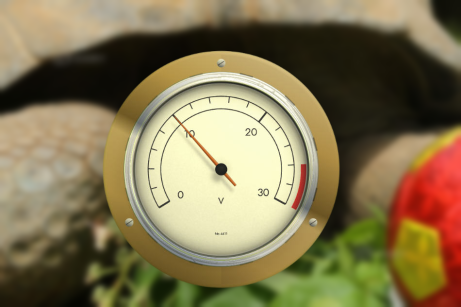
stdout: 10 V
